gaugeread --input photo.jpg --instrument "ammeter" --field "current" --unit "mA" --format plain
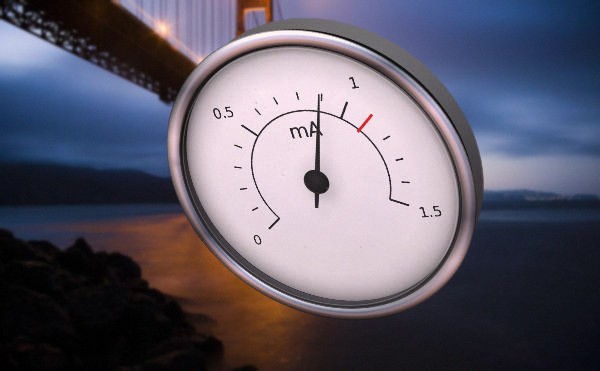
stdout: 0.9 mA
